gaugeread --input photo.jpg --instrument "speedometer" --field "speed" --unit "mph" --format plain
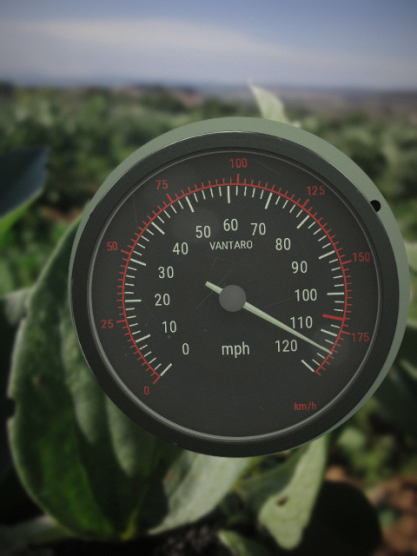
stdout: 114 mph
